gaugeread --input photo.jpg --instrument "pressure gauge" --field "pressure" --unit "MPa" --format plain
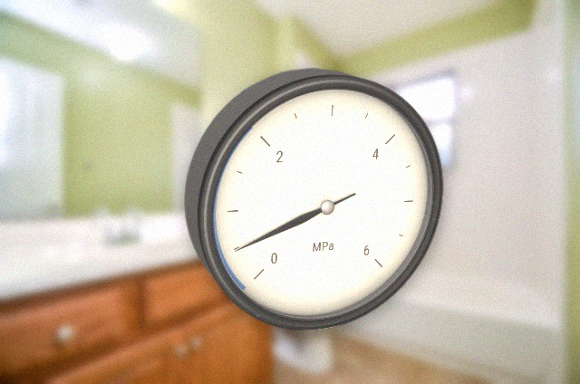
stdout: 0.5 MPa
